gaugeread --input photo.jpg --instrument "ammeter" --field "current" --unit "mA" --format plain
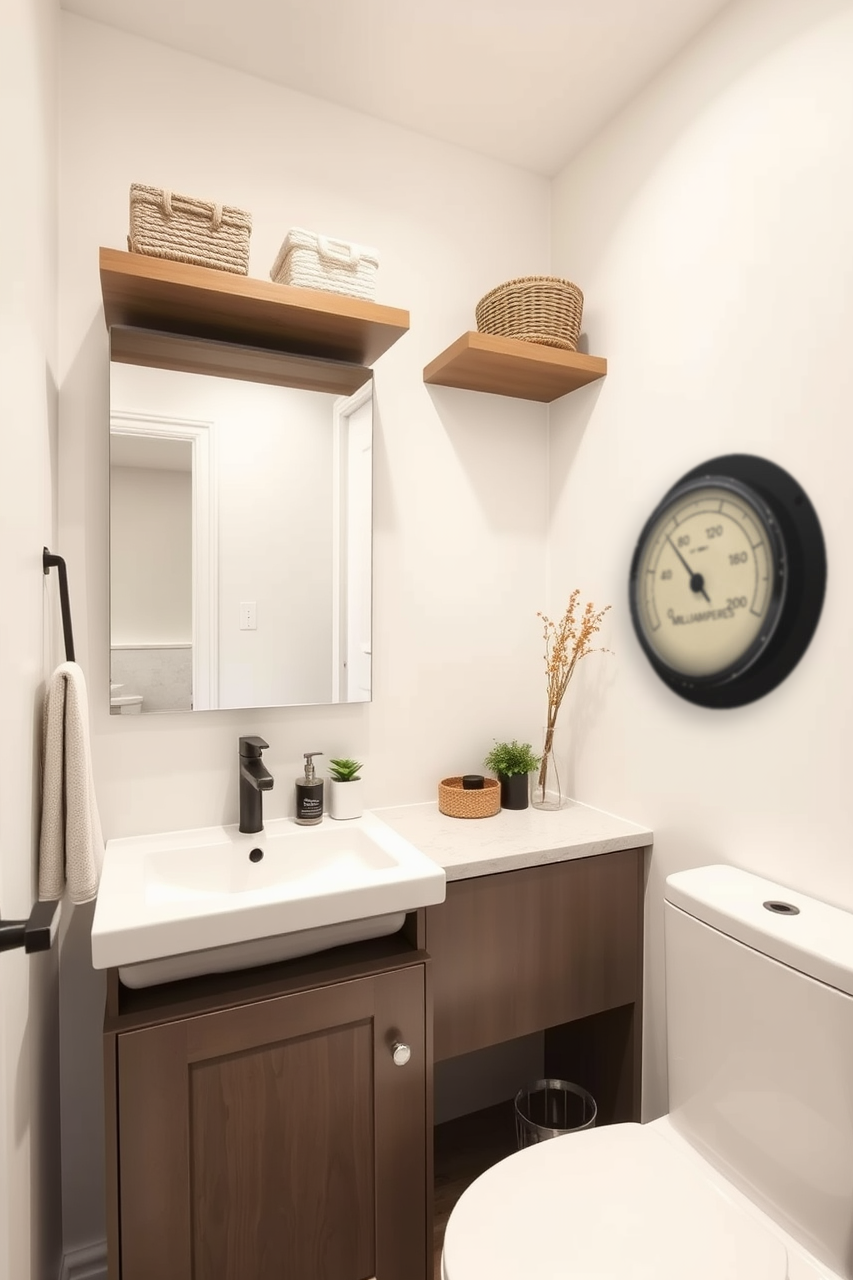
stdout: 70 mA
